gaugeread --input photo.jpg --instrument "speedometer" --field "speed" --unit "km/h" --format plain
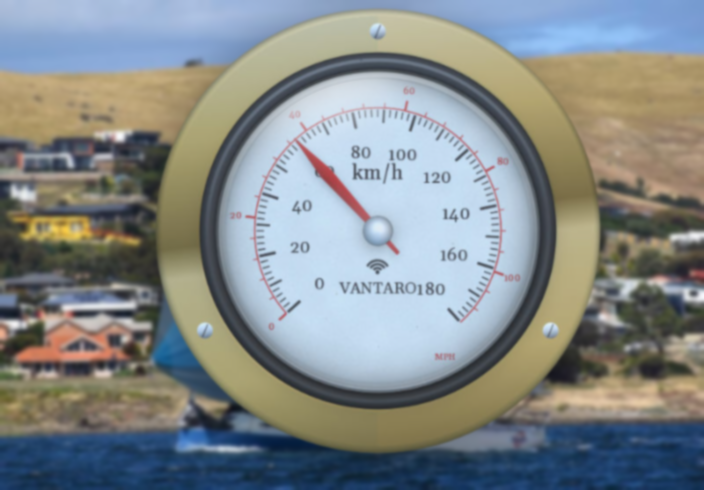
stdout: 60 km/h
